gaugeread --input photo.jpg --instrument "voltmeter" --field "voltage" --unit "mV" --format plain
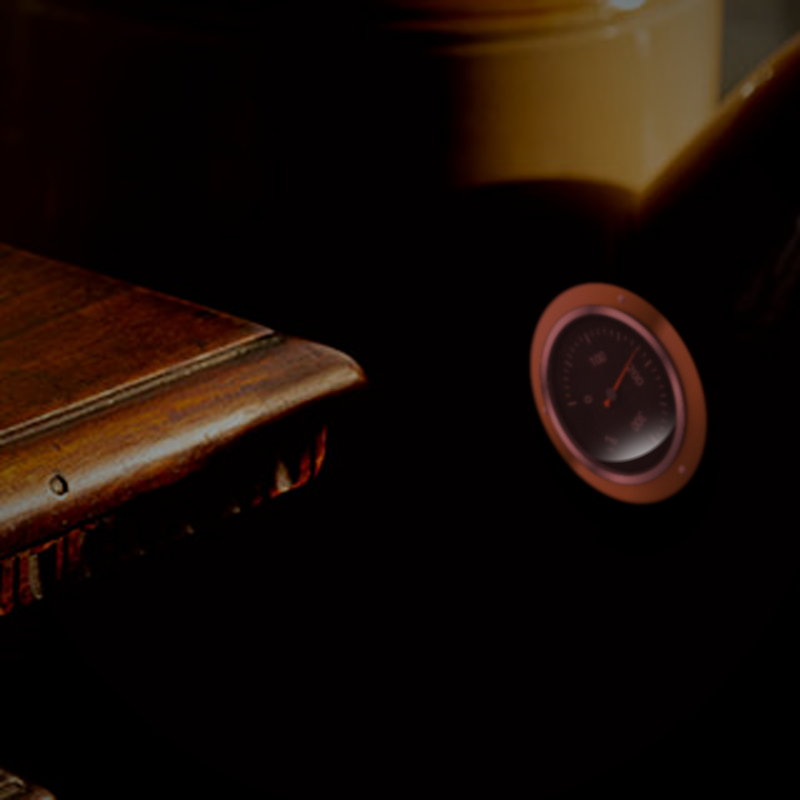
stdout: 180 mV
